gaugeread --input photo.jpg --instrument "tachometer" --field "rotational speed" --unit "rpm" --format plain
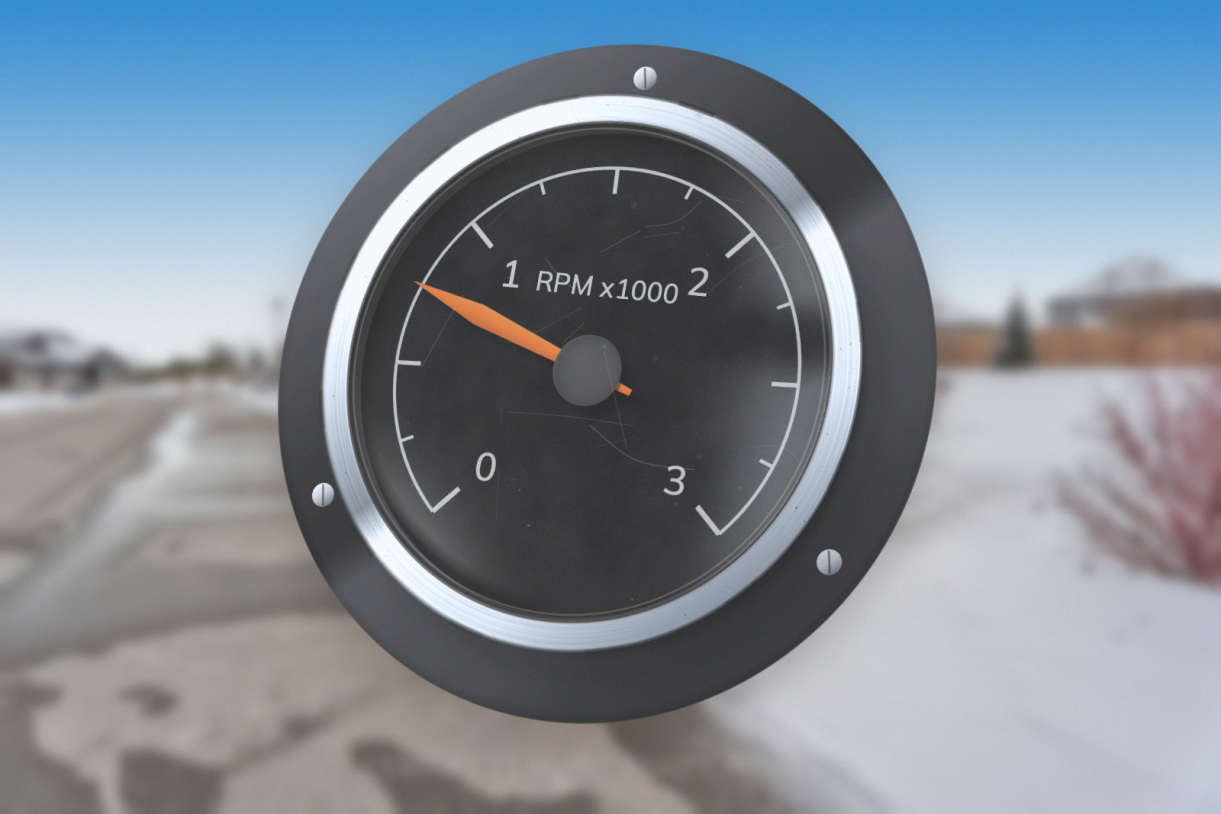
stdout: 750 rpm
